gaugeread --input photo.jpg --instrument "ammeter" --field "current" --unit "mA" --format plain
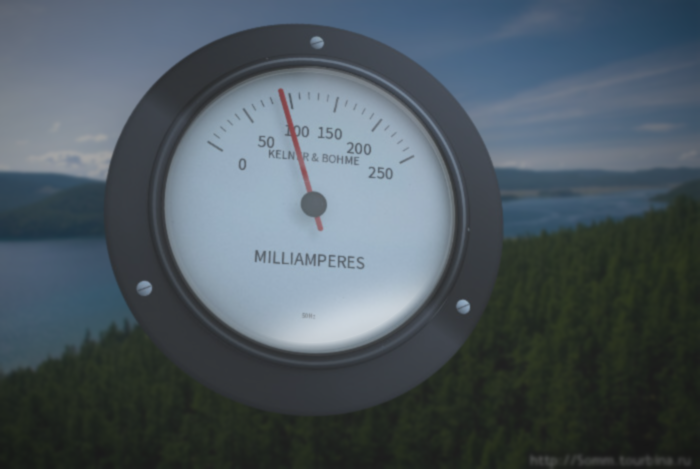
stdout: 90 mA
